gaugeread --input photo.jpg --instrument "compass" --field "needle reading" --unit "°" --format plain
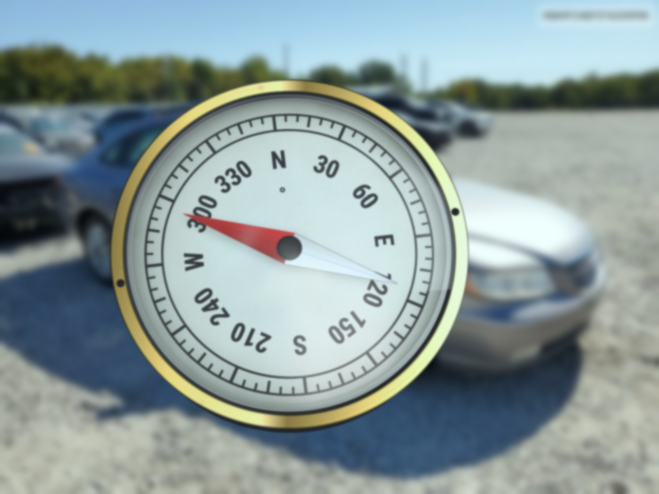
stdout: 295 °
